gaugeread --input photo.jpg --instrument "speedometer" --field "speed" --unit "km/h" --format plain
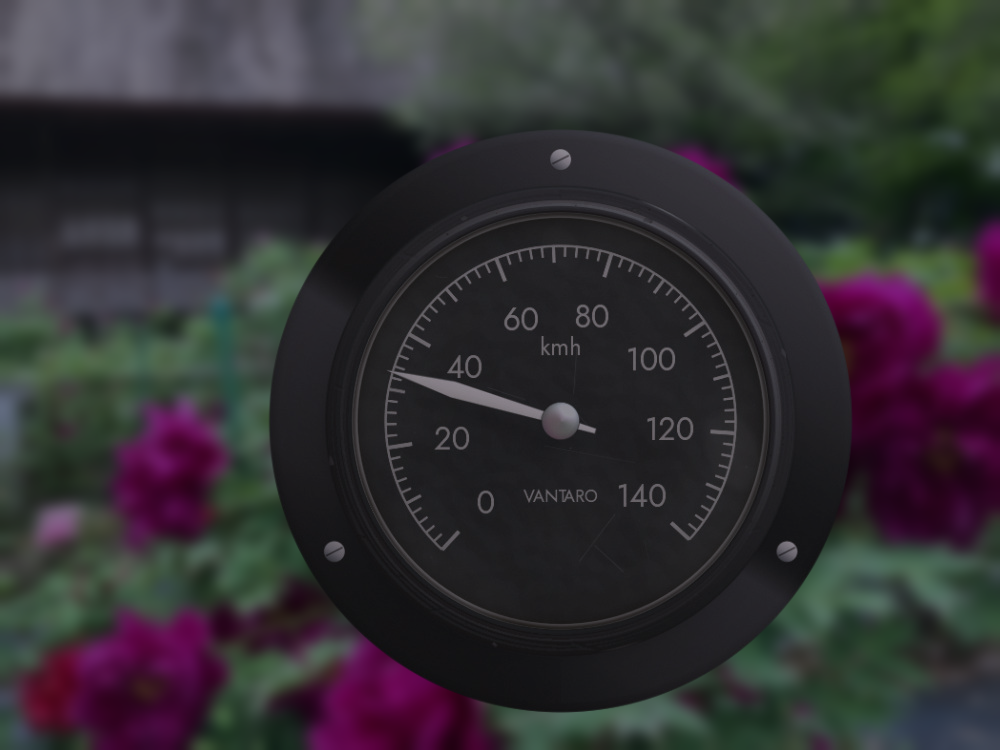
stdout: 33 km/h
